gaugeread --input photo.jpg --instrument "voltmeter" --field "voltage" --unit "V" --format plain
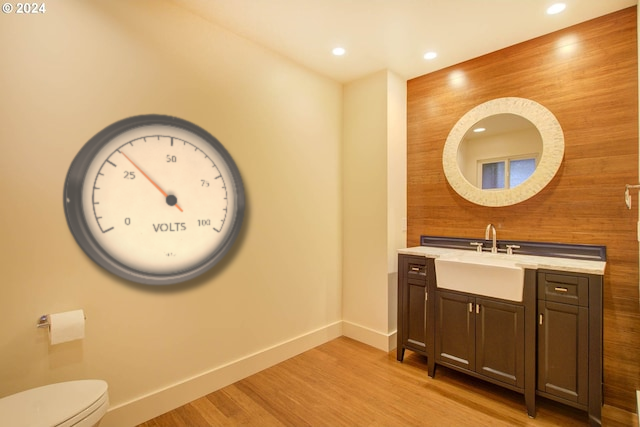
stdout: 30 V
